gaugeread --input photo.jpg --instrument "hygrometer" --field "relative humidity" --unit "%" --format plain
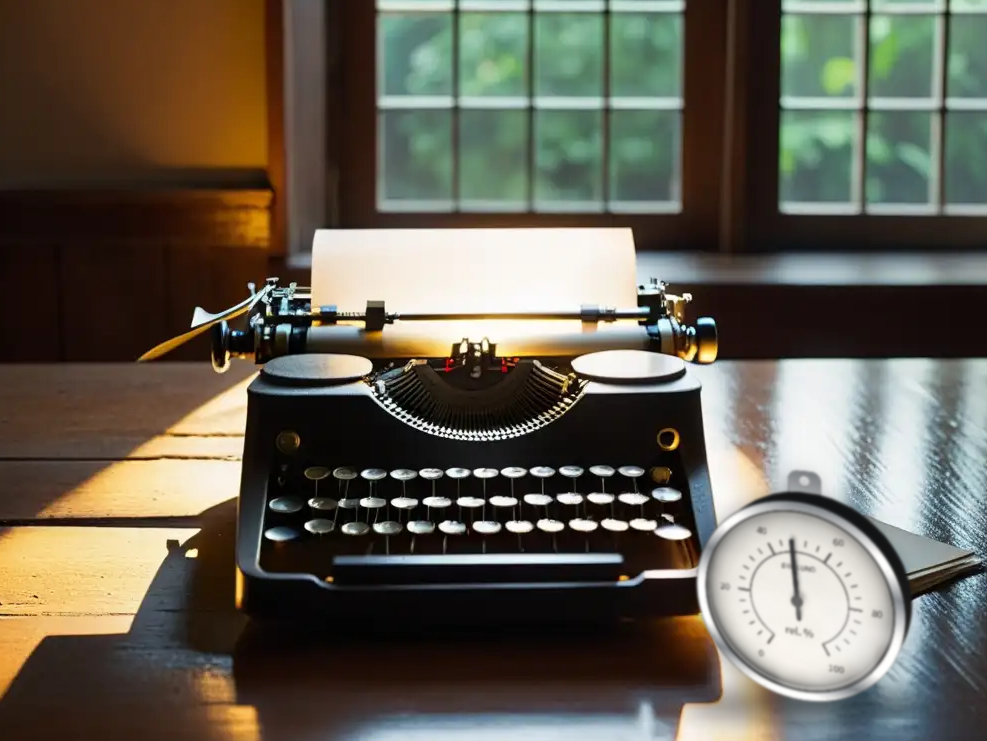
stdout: 48 %
